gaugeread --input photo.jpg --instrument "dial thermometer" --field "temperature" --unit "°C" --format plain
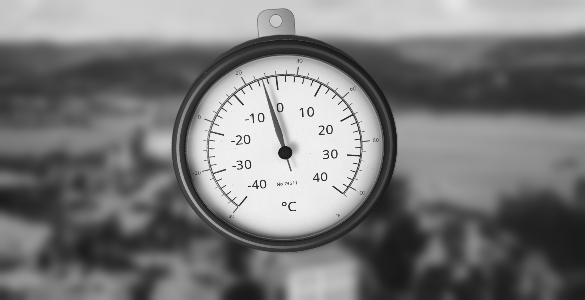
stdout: -3 °C
